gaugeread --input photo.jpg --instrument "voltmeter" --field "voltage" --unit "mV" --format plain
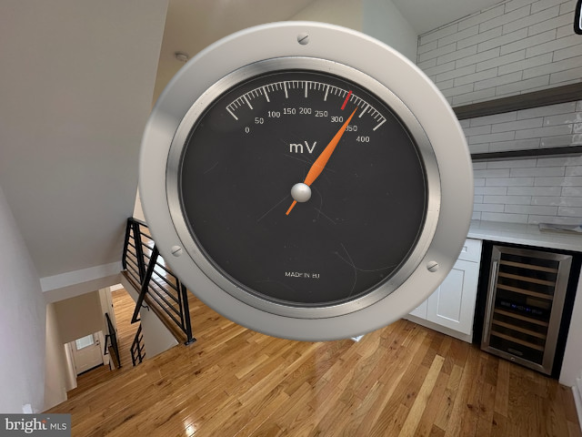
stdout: 330 mV
